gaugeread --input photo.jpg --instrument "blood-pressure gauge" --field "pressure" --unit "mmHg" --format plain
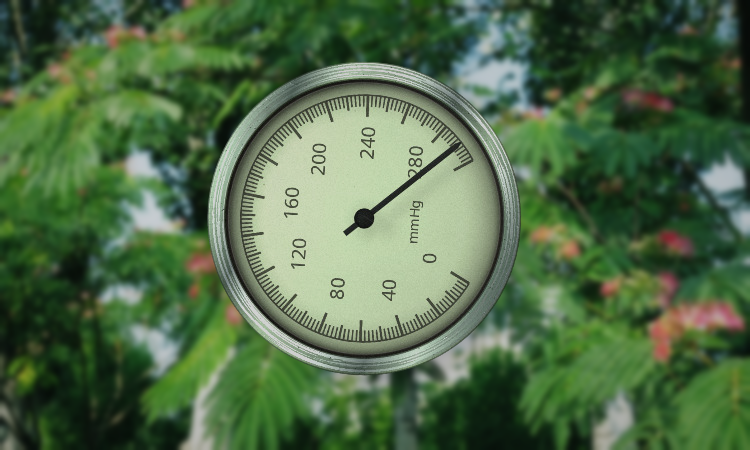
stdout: 290 mmHg
